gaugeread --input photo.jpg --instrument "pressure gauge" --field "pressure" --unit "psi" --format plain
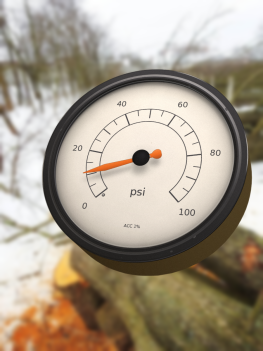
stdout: 10 psi
